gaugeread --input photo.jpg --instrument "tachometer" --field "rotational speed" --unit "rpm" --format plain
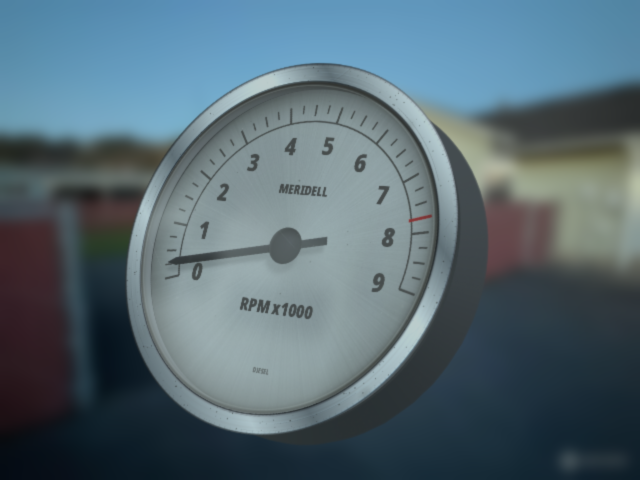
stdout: 250 rpm
